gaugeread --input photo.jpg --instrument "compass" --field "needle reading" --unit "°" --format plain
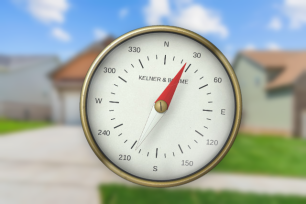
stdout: 25 °
